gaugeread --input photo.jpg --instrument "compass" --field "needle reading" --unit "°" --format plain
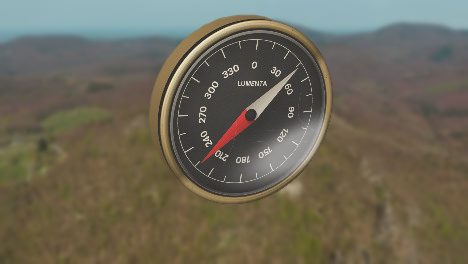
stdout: 225 °
